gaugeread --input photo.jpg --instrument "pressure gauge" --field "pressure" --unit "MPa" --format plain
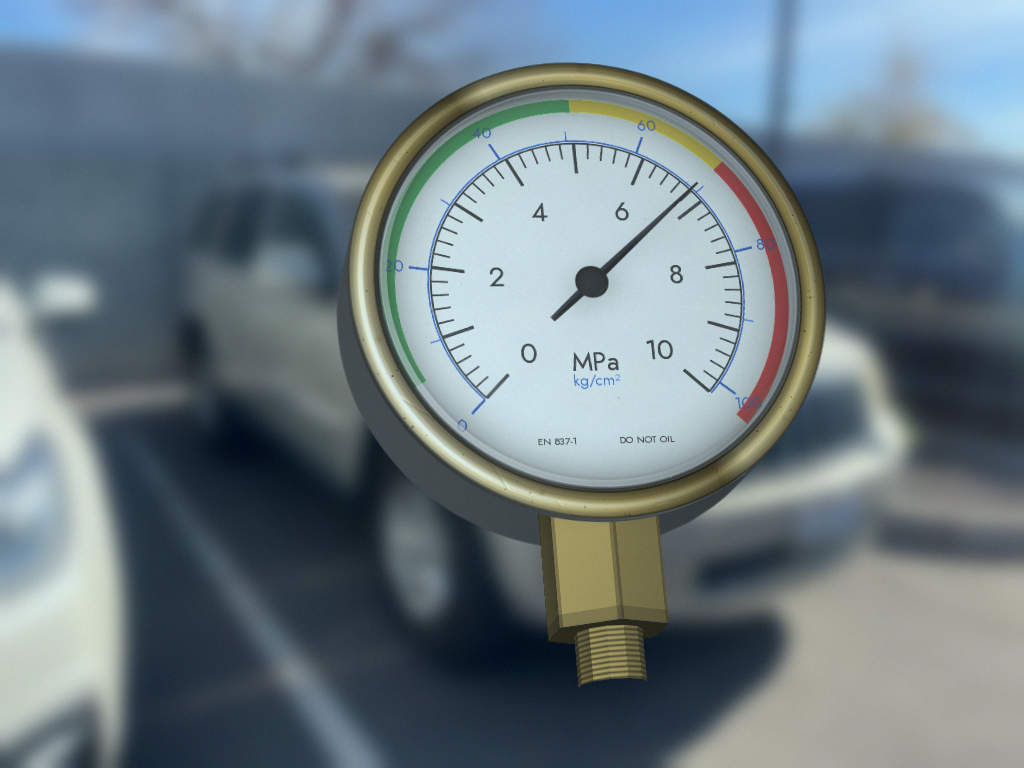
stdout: 6.8 MPa
